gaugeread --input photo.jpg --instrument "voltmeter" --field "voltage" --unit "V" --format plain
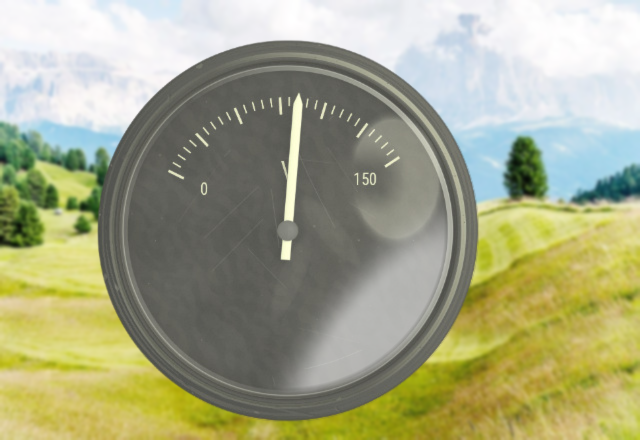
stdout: 85 V
